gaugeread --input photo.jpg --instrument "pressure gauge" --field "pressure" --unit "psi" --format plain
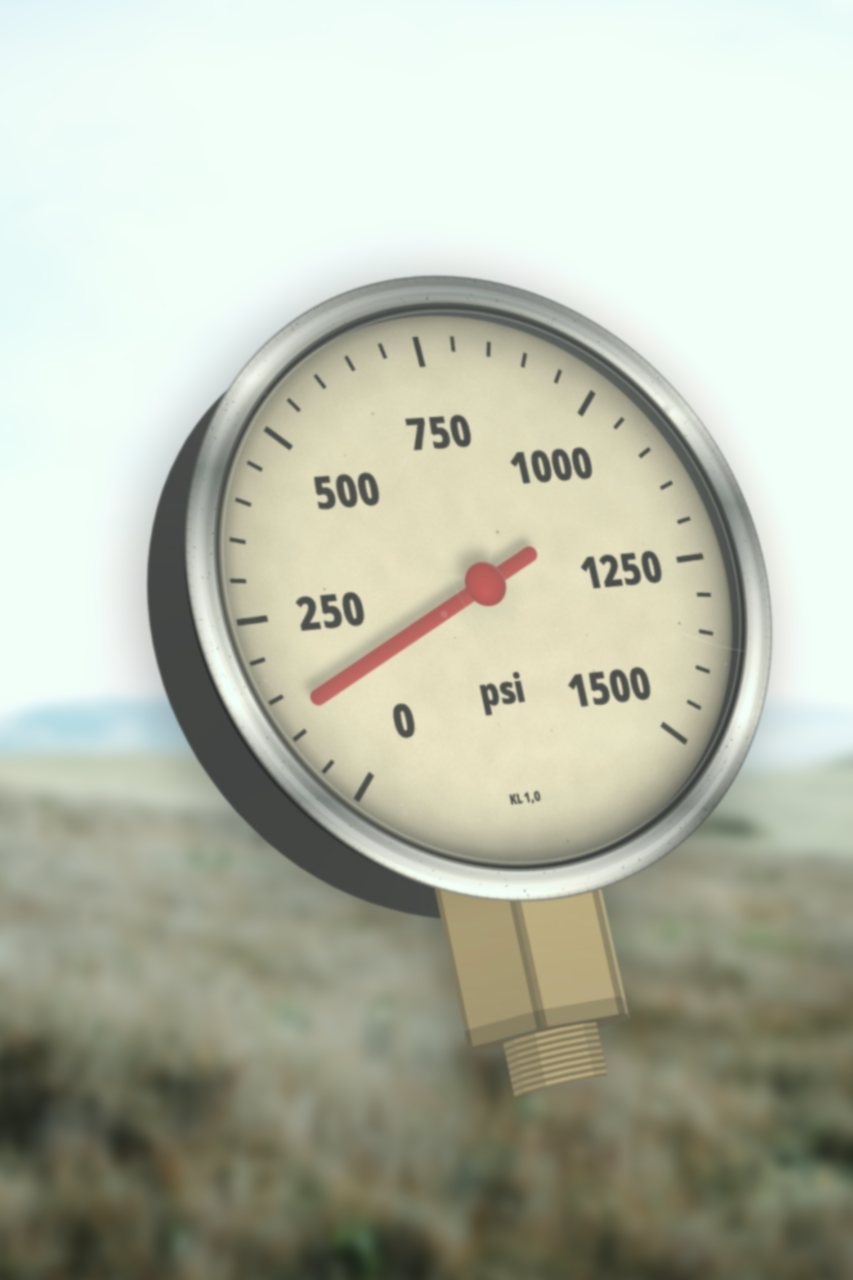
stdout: 125 psi
